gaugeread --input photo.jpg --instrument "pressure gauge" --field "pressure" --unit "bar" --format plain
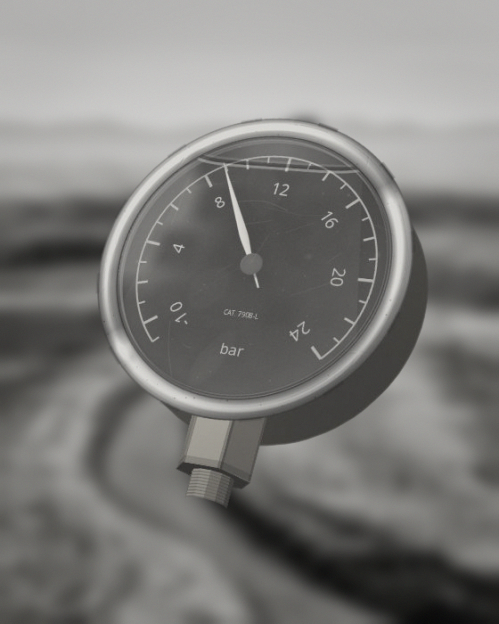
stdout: 9 bar
